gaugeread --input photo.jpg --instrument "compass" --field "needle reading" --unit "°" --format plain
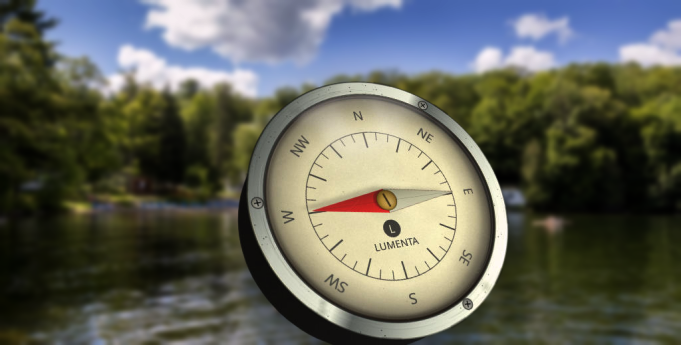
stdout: 270 °
